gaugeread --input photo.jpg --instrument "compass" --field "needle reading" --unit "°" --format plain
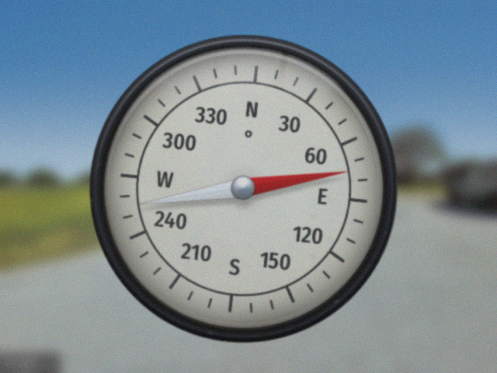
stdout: 75 °
